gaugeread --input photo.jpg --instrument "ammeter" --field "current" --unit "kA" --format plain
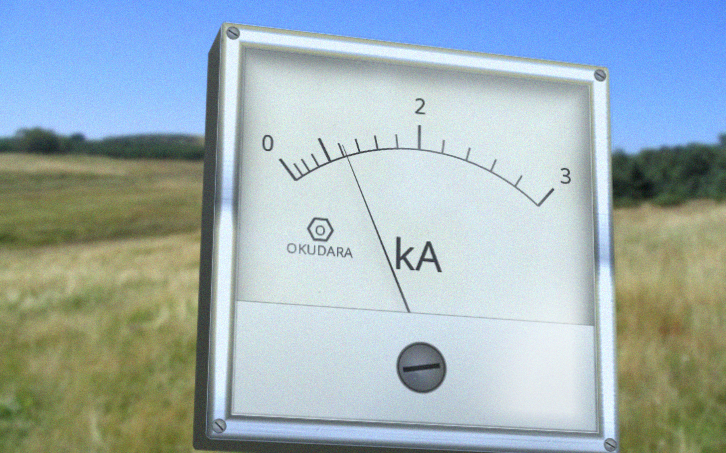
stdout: 1.2 kA
